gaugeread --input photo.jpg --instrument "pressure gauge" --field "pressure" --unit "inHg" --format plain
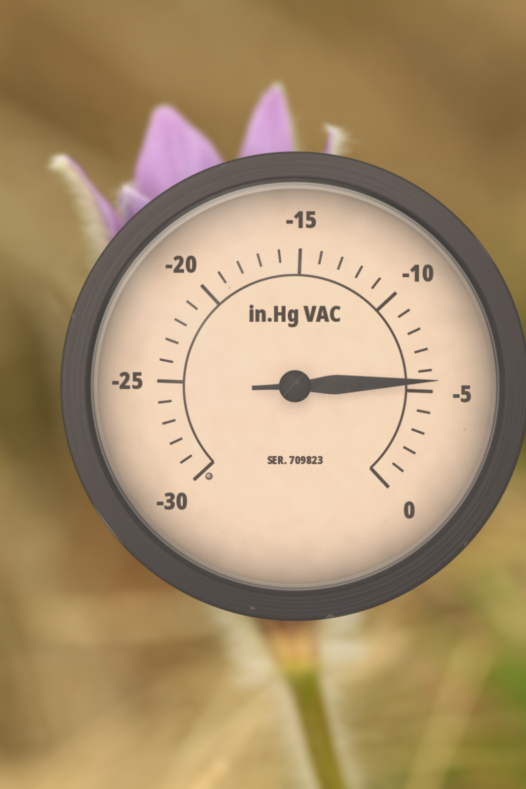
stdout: -5.5 inHg
